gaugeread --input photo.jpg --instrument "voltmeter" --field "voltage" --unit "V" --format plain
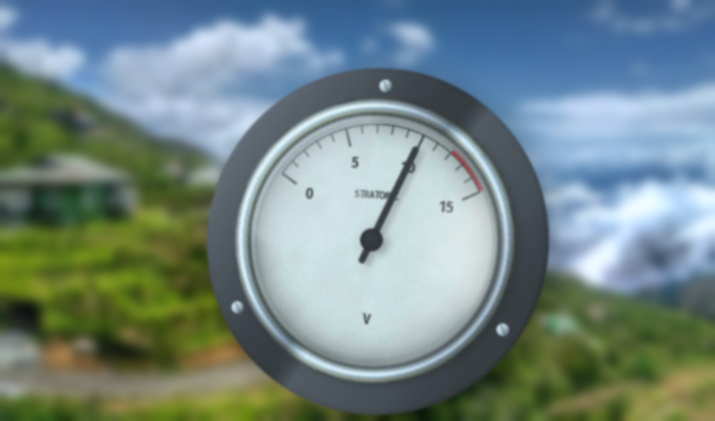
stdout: 10 V
